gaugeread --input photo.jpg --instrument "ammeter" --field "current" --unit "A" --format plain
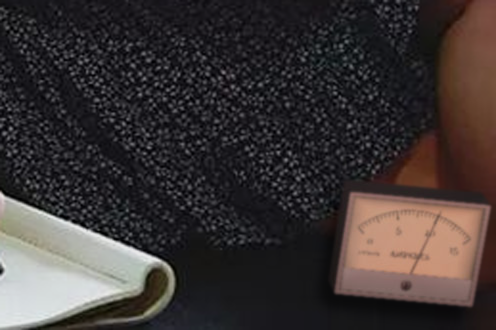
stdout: 10 A
